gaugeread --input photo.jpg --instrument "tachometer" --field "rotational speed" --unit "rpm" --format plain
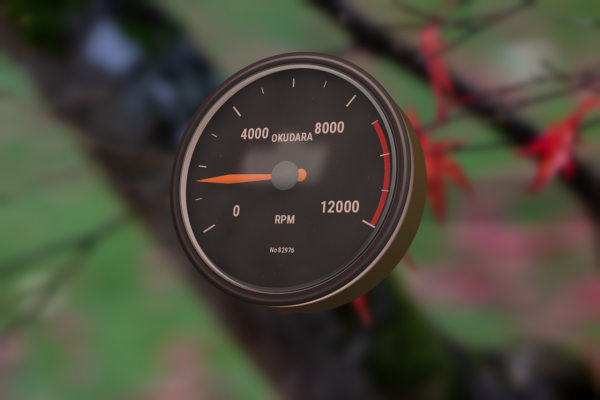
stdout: 1500 rpm
